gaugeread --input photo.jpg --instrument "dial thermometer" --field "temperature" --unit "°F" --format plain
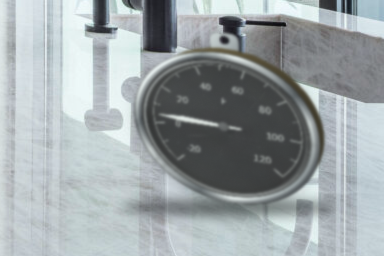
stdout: 5 °F
